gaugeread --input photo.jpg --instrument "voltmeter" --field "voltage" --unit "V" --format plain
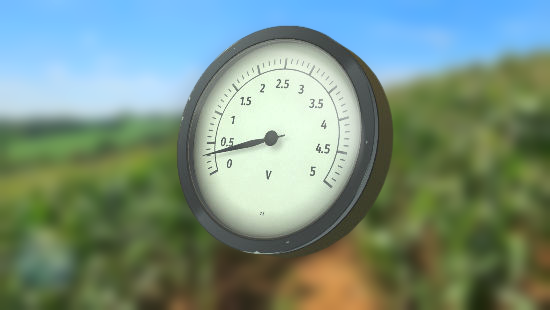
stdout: 0.3 V
